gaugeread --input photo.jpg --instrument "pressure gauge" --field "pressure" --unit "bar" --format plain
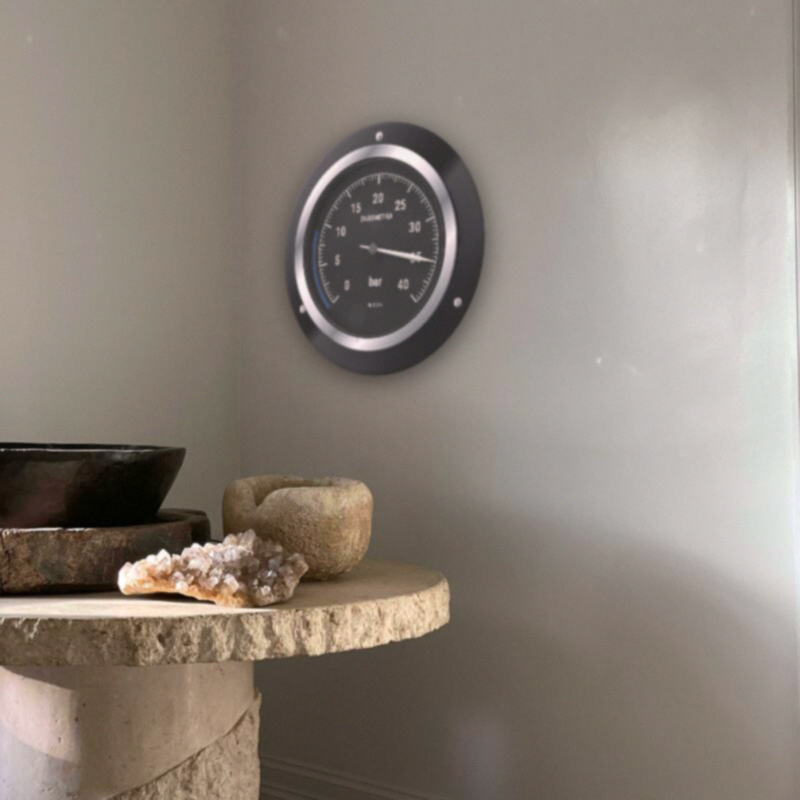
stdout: 35 bar
